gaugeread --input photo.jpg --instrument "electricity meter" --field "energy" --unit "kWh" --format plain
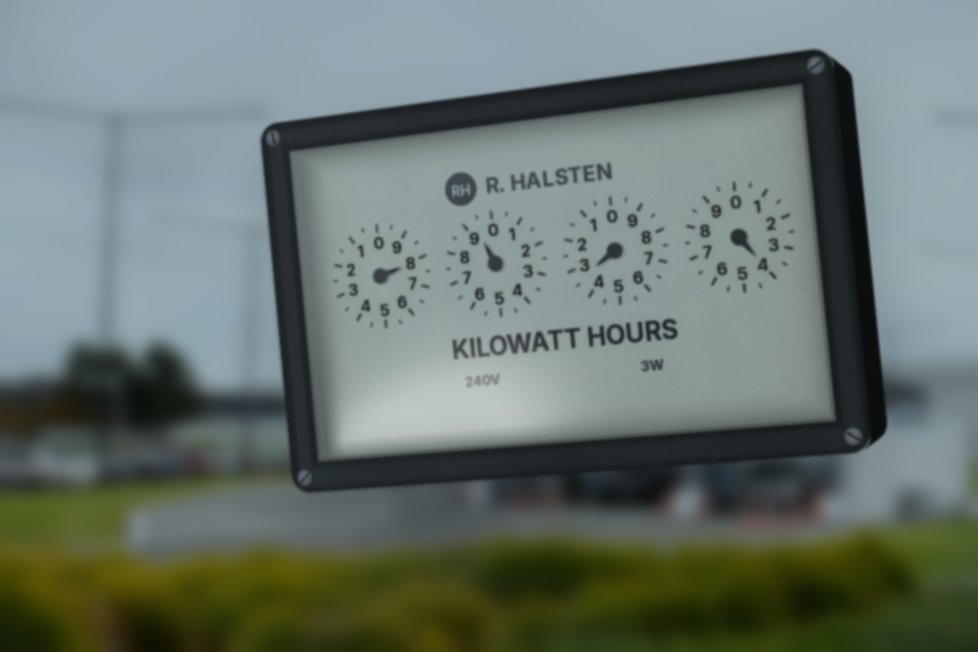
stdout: 7934 kWh
